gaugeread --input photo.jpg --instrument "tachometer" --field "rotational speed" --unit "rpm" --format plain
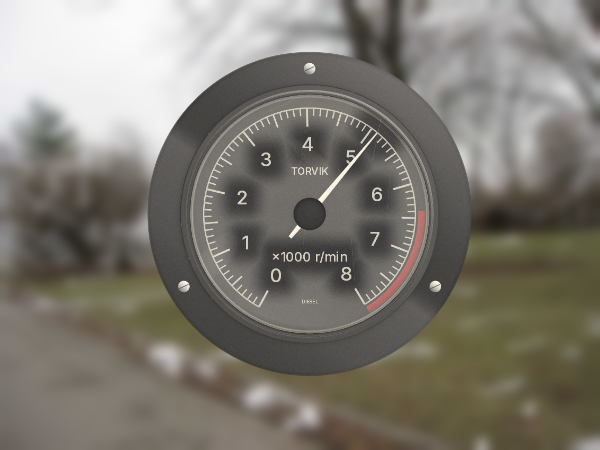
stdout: 5100 rpm
